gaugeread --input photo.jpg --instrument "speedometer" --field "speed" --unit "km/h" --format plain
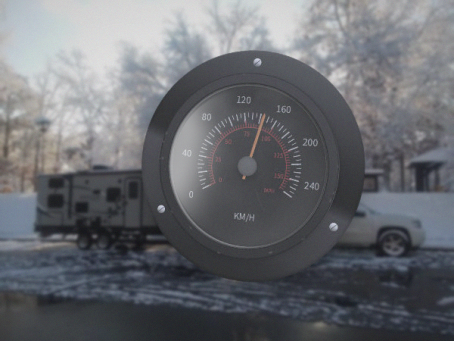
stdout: 145 km/h
